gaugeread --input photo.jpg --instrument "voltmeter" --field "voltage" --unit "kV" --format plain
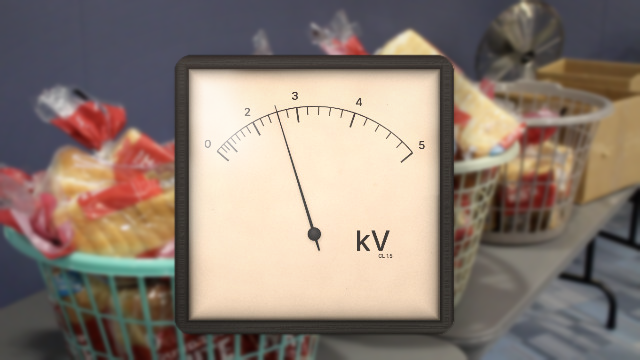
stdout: 2.6 kV
